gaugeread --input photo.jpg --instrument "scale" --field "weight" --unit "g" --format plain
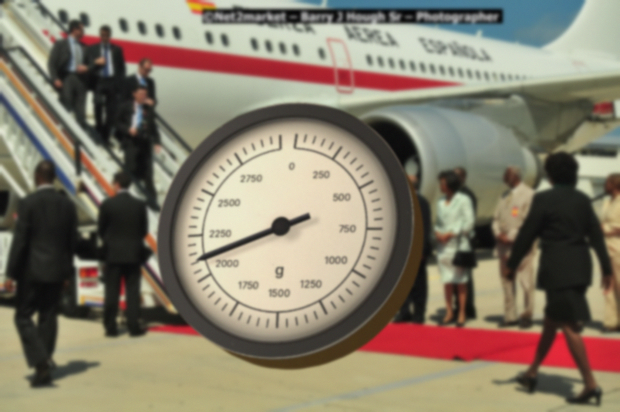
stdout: 2100 g
